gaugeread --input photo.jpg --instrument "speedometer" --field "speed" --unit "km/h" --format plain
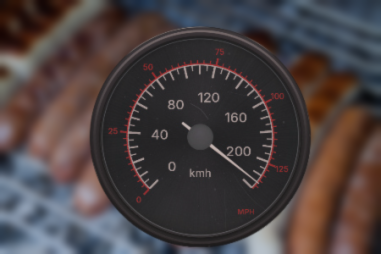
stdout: 215 km/h
